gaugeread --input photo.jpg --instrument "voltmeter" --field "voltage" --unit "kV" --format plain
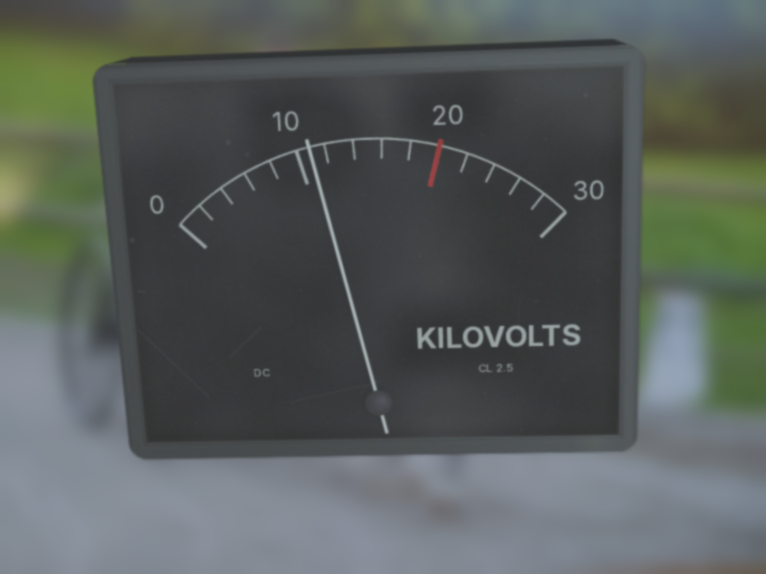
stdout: 11 kV
